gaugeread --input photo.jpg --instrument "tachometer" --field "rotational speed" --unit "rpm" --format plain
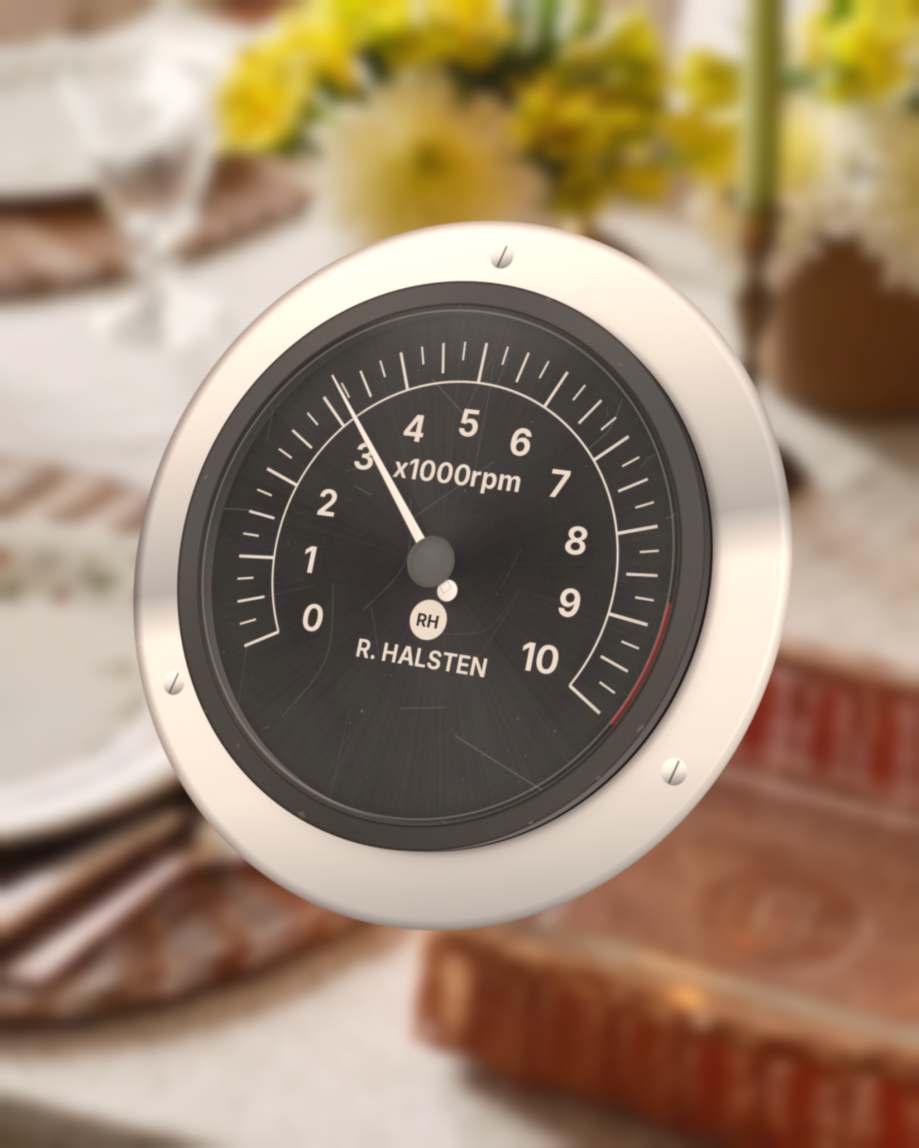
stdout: 3250 rpm
